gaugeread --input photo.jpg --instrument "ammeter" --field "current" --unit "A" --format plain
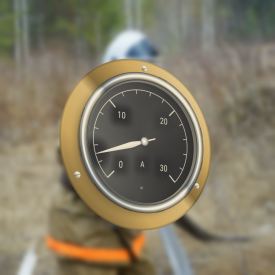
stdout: 3 A
